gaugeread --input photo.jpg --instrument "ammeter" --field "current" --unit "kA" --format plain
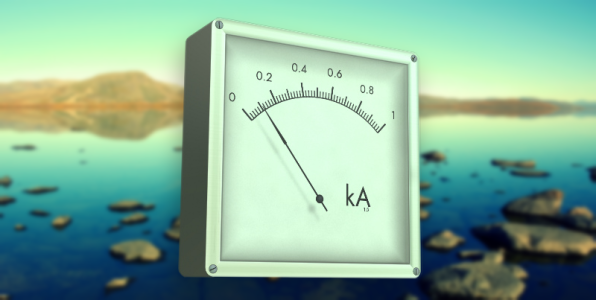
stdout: 0.1 kA
